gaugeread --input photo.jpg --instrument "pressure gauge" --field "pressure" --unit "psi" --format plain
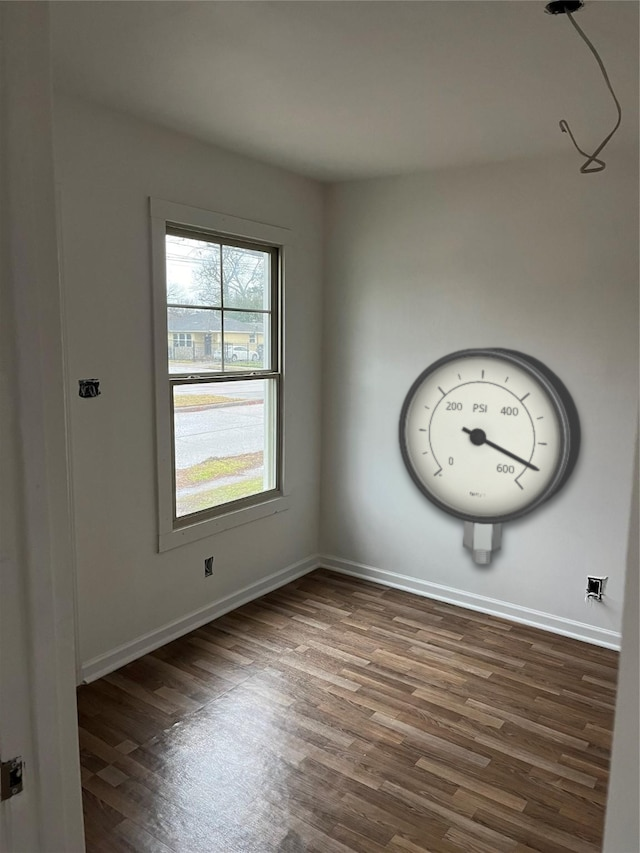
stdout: 550 psi
